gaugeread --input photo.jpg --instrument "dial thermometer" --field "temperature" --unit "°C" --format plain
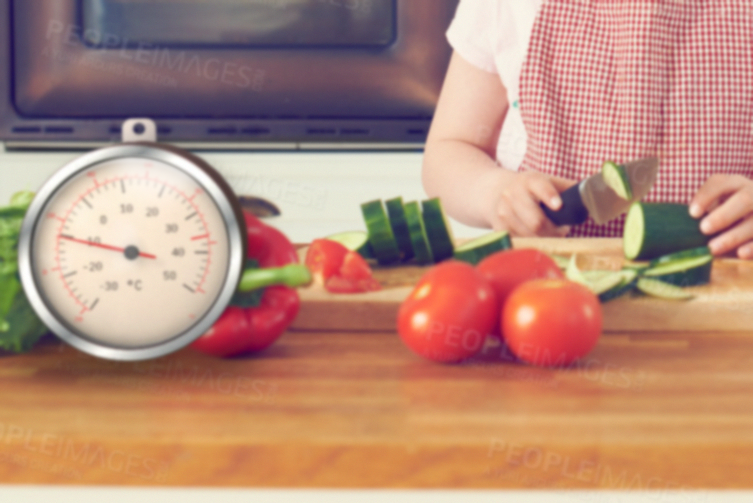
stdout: -10 °C
